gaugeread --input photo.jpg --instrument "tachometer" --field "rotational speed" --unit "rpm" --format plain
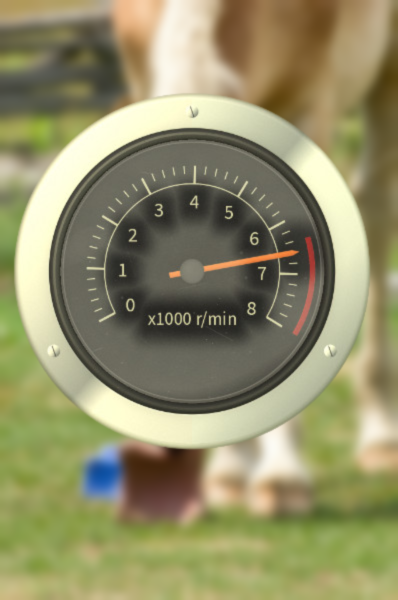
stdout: 6600 rpm
